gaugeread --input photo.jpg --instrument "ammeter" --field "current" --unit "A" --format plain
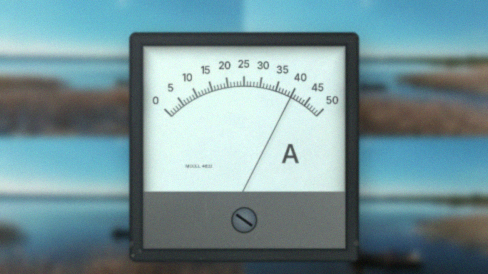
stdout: 40 A
